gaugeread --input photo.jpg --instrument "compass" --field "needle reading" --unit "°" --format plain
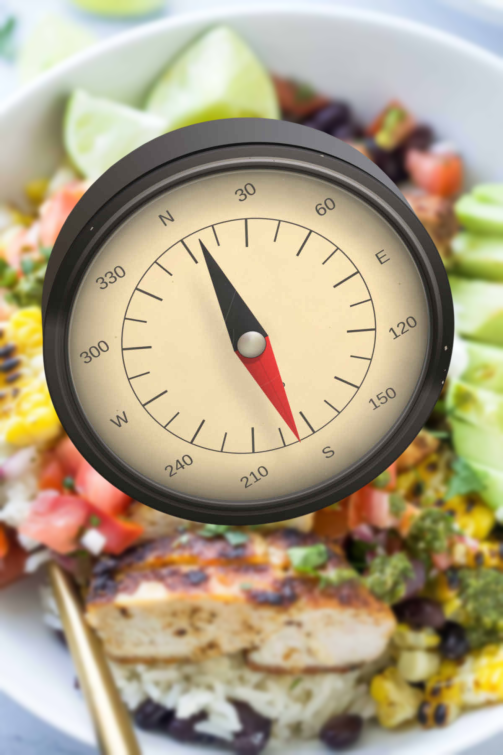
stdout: 187.5 °
